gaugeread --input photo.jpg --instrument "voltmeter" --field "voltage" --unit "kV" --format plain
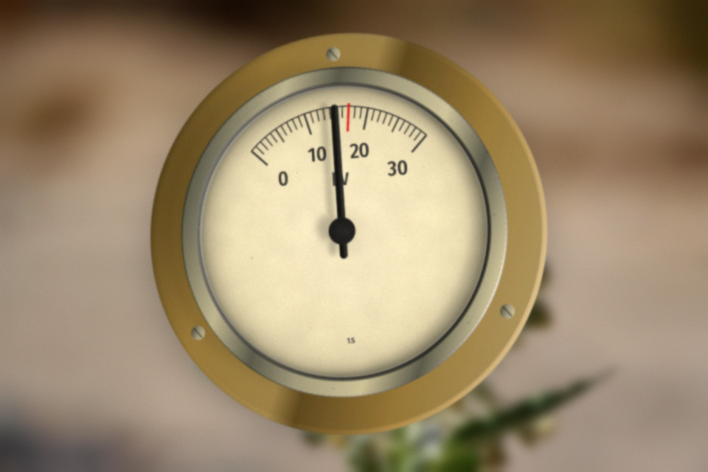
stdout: 15 kV
